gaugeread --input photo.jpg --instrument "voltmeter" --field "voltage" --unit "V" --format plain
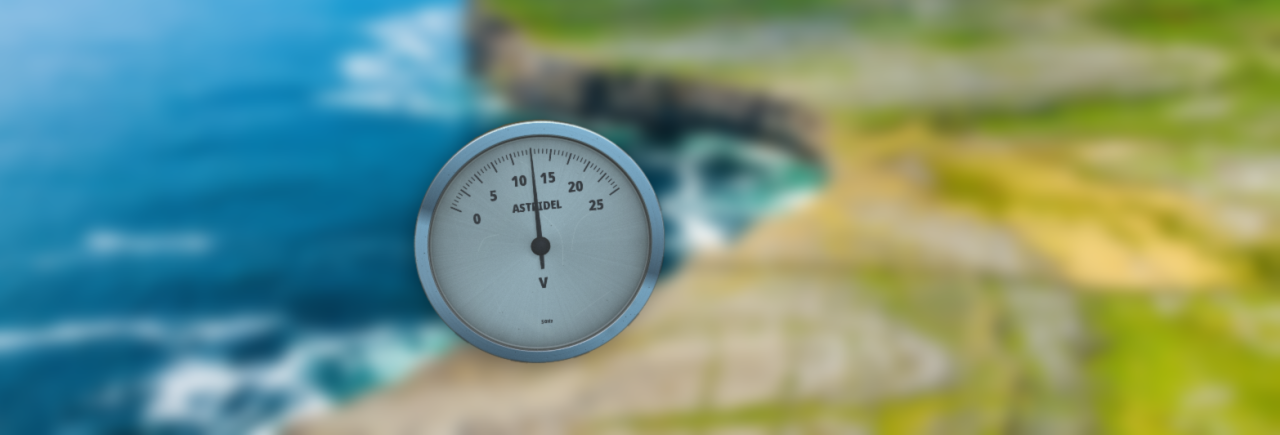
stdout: 12.5 V
